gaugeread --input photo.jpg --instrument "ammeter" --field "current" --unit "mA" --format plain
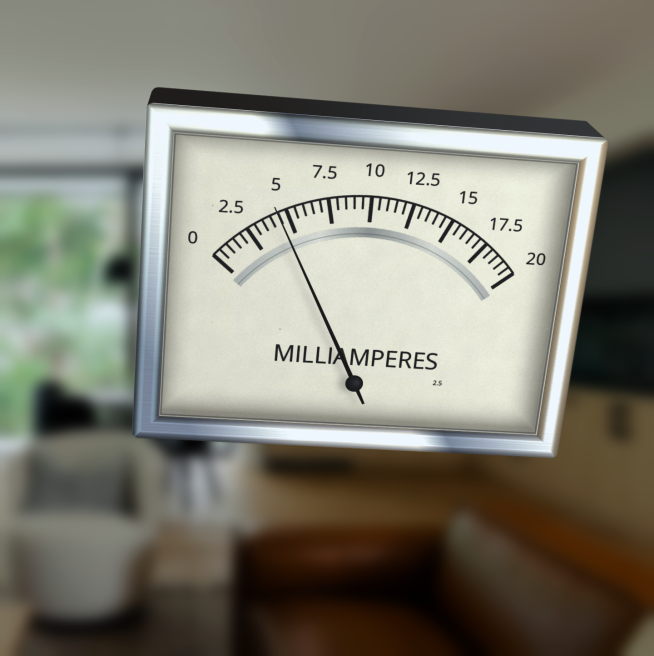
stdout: 4.5 mA
